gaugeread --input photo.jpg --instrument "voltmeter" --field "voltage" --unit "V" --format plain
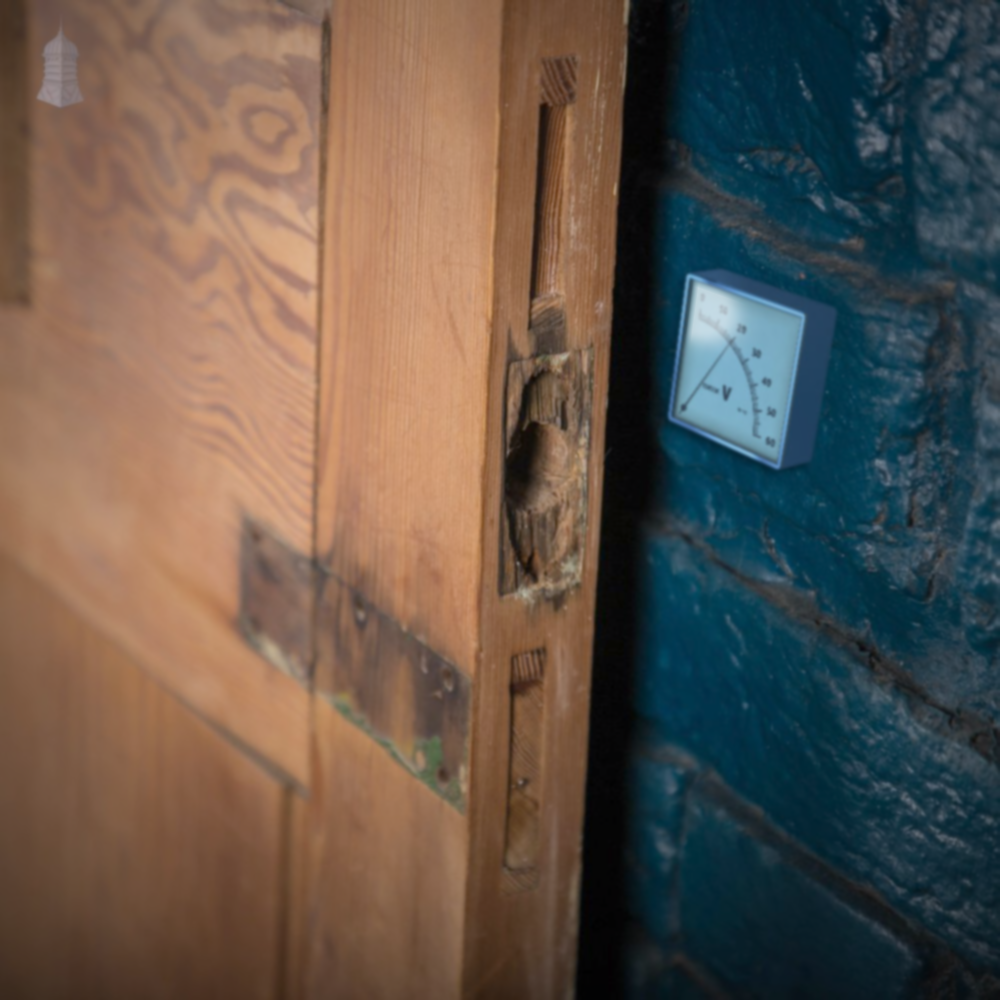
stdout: 20 V
